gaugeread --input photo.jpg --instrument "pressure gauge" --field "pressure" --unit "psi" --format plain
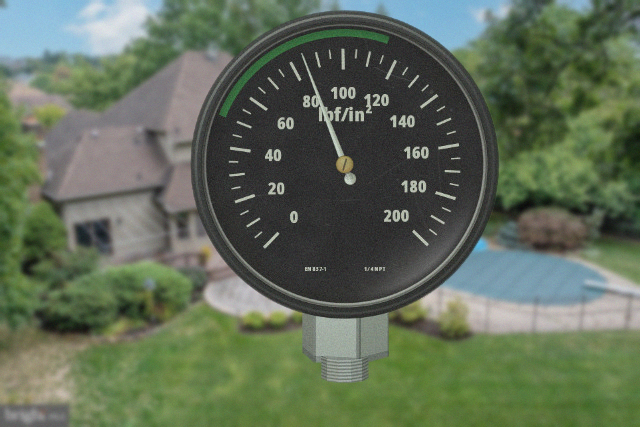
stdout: 85 psi
